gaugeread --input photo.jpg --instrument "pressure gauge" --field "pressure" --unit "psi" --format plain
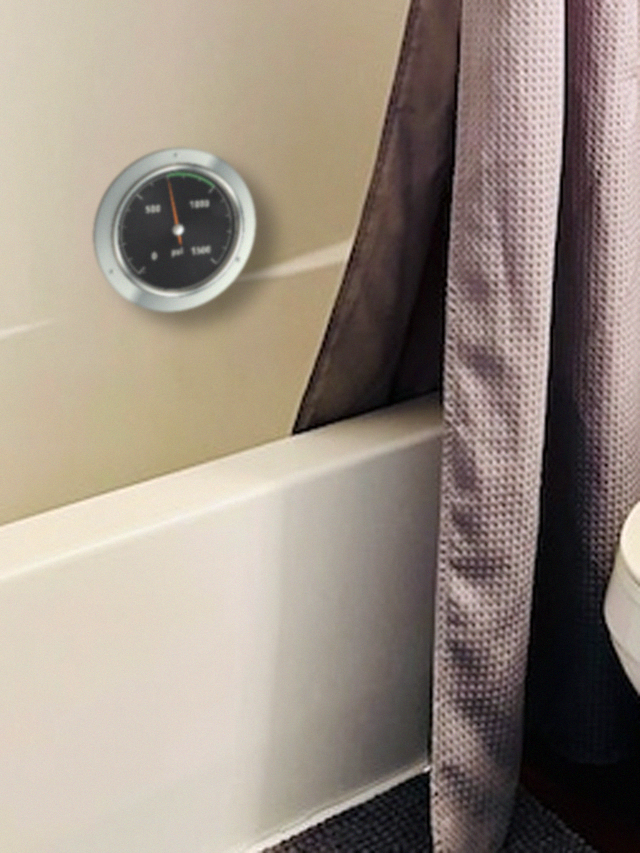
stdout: 700 psi
